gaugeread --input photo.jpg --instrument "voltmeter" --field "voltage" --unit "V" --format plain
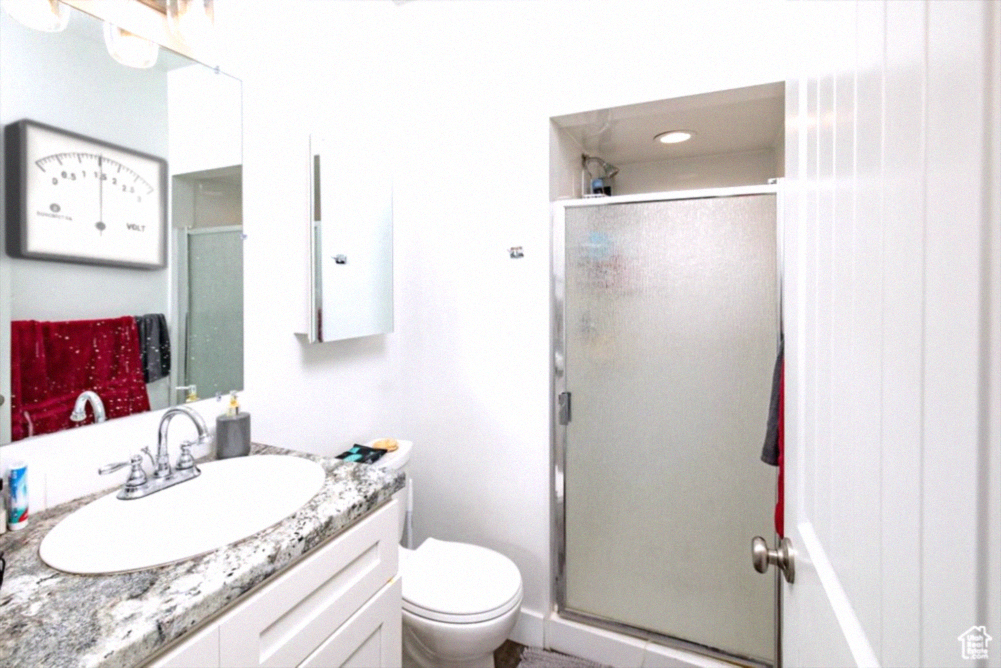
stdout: 1.5 V
